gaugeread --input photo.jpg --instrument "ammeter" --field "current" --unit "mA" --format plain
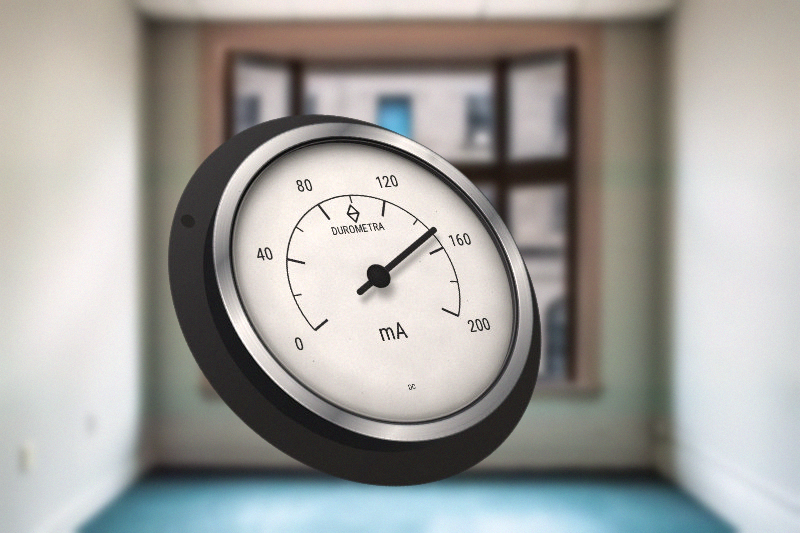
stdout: 150 mA
